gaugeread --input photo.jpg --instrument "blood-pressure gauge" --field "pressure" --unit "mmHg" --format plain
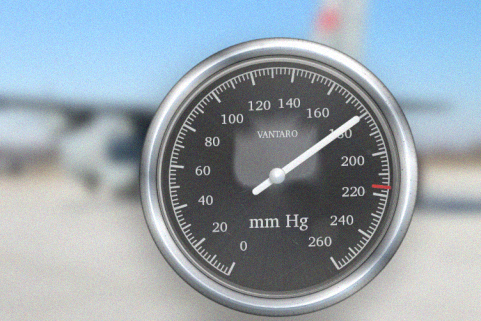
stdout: 180 mmHg
